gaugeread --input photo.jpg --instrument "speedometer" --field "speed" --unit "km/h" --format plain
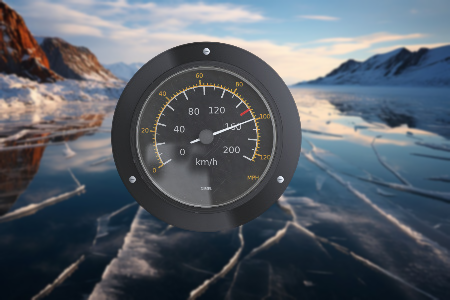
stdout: 160 km/h
